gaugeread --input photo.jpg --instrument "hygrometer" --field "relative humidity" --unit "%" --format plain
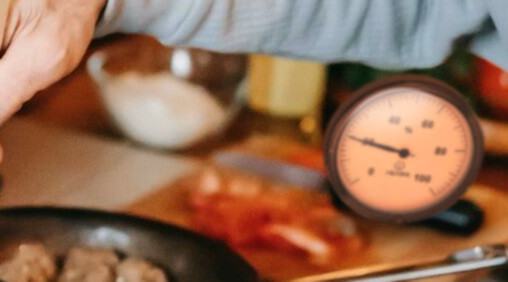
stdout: 20 %
